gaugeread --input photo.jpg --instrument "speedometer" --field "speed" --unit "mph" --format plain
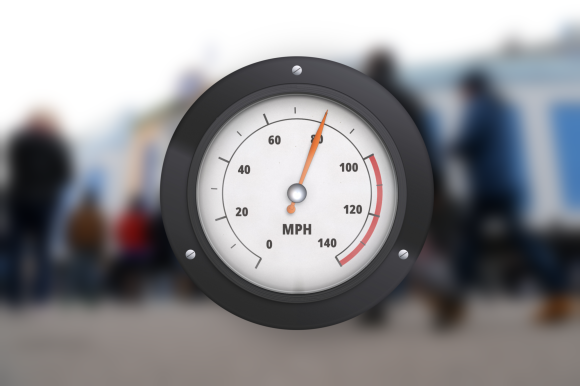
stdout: 80 mph
